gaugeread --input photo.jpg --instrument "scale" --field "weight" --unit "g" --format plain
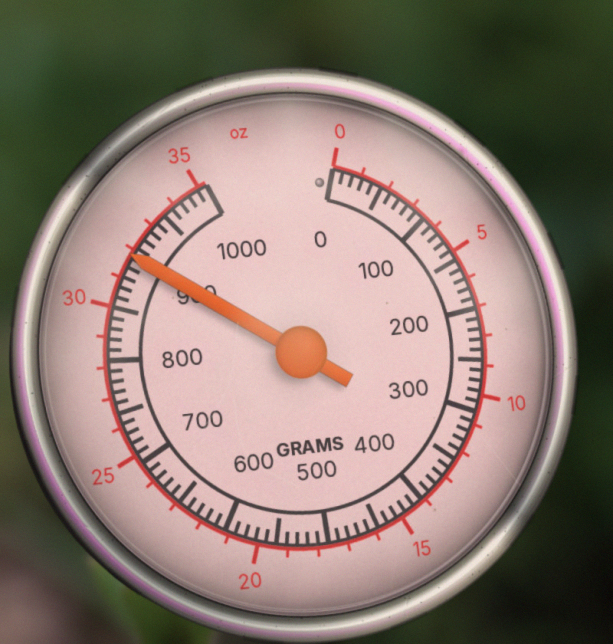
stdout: 900 g
